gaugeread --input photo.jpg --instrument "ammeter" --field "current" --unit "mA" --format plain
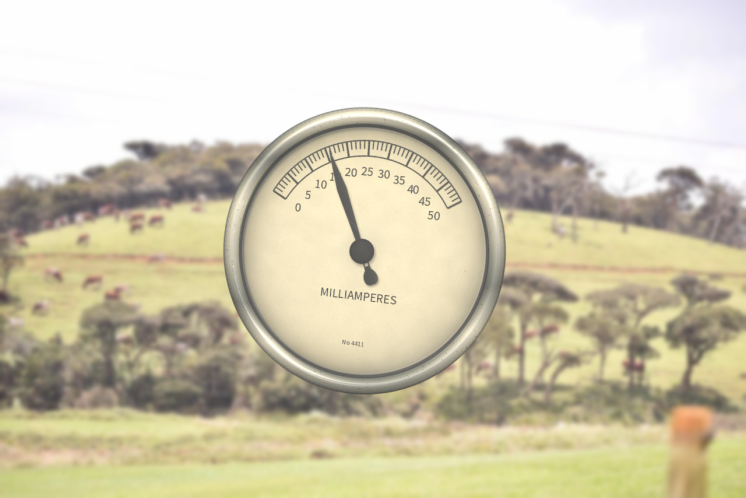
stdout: 16 mA
